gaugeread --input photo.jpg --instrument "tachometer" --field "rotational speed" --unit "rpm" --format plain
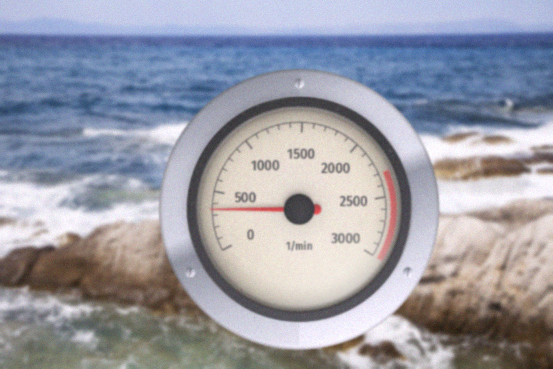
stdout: 350 rpm
